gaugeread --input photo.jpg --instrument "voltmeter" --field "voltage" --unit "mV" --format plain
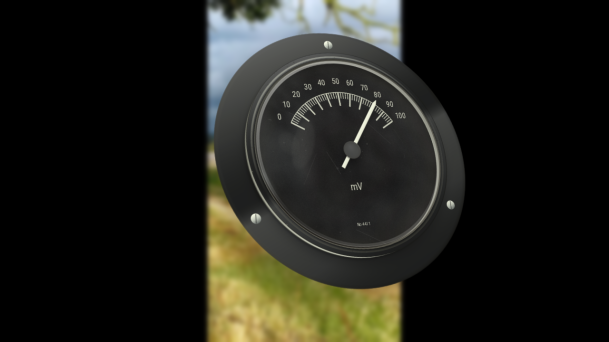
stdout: 80 mV
